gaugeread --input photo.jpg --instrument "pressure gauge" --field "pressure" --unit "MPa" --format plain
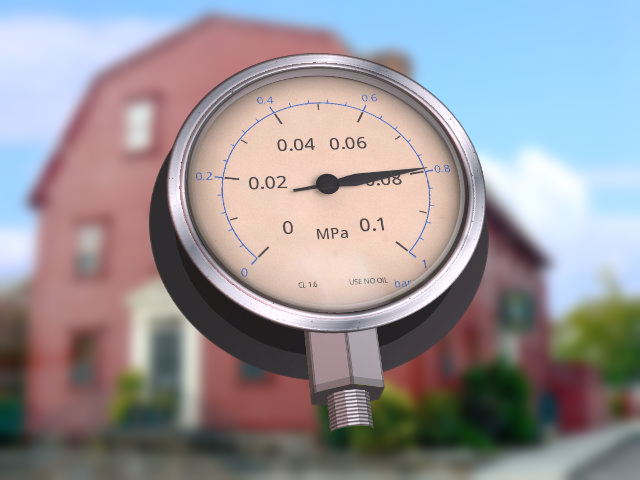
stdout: 0.08 MPa
